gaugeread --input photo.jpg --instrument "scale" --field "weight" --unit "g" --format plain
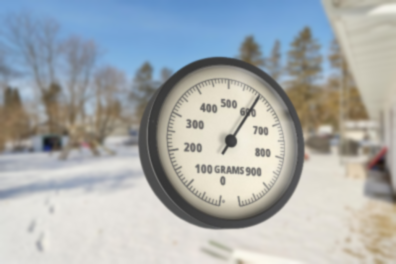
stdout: 600 g
